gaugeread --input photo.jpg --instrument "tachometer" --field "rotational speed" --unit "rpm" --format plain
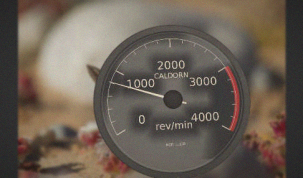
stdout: 800 rpm
